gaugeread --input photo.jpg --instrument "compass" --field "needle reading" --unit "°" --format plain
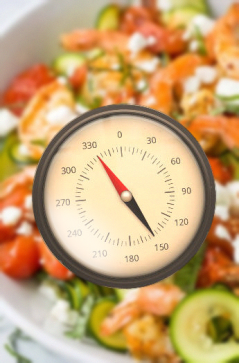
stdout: 330 °
